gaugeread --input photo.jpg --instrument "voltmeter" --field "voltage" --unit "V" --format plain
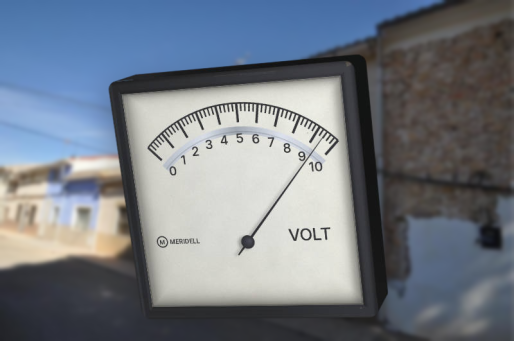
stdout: 9.4 V
